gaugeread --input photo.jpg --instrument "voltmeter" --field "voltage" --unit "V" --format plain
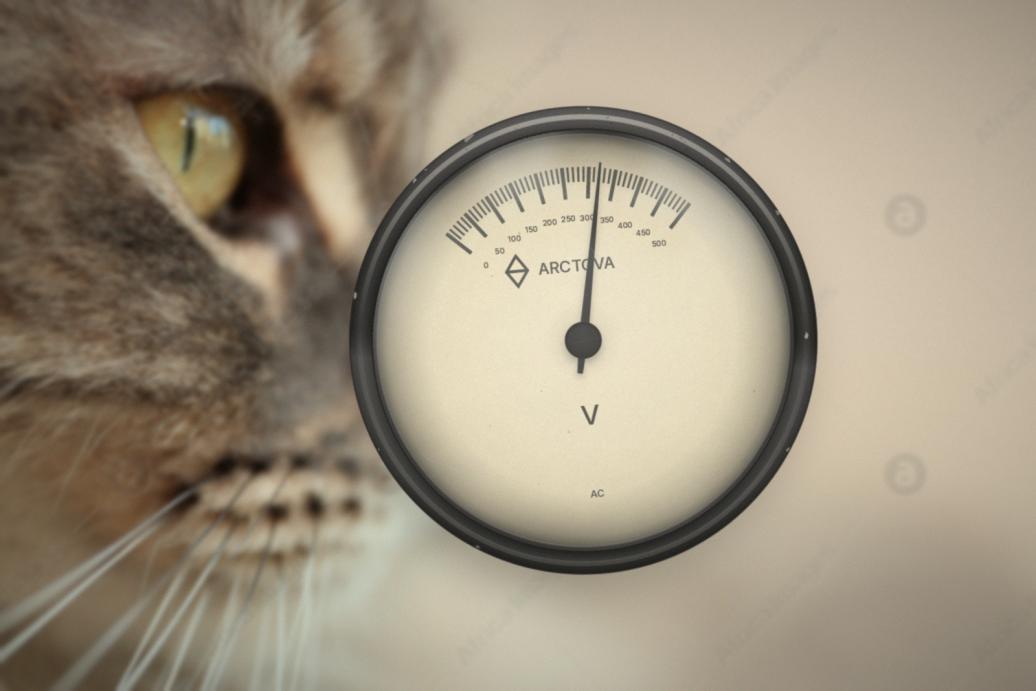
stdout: 320 V
